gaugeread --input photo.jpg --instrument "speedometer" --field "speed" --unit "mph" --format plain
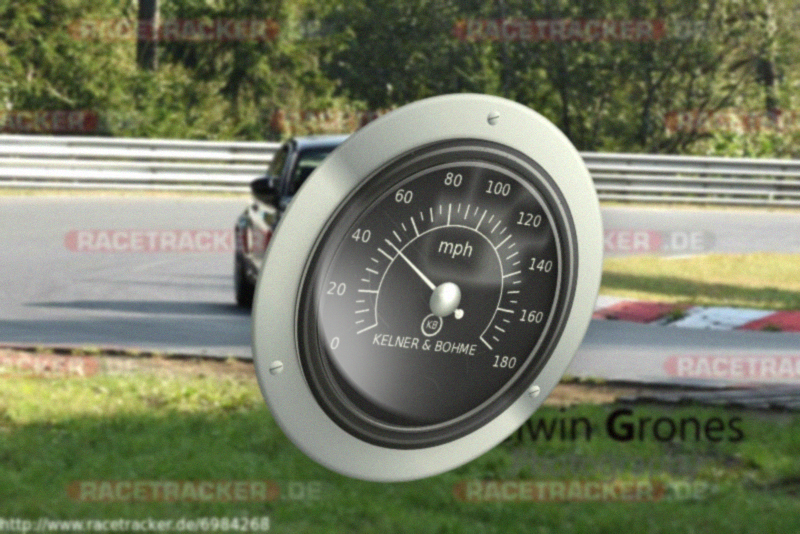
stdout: 45 mph
